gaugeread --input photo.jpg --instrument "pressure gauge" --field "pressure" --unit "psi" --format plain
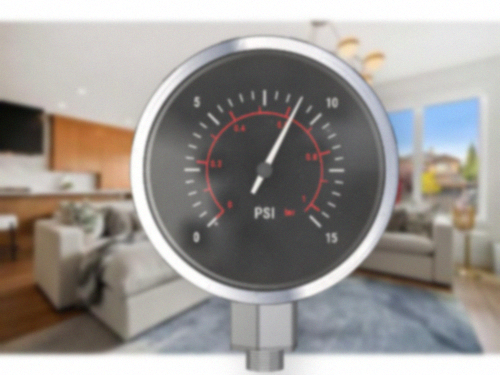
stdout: 9 psi
